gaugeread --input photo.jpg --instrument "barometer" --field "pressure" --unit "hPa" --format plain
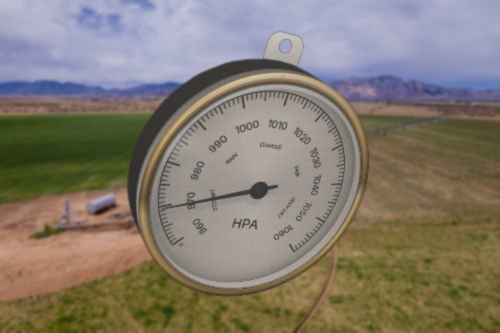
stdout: 970 hPa
